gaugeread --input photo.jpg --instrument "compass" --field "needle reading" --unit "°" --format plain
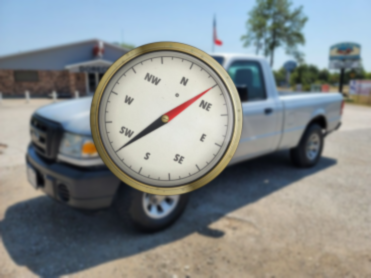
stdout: 30 °
